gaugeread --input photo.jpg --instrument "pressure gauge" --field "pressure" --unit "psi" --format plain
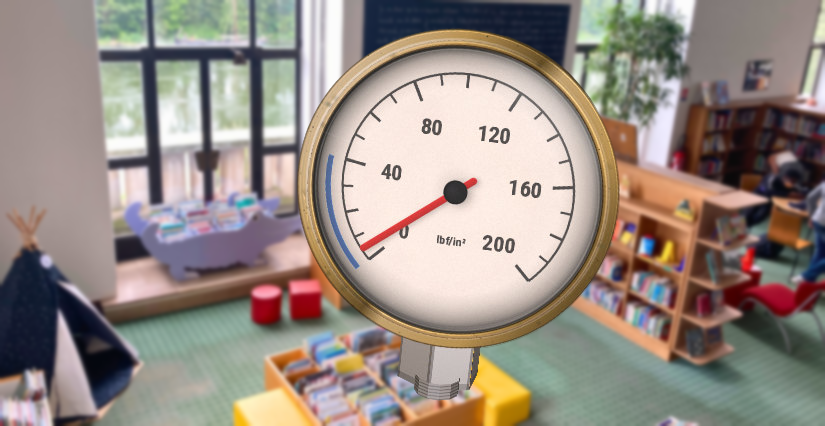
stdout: 5 psi
